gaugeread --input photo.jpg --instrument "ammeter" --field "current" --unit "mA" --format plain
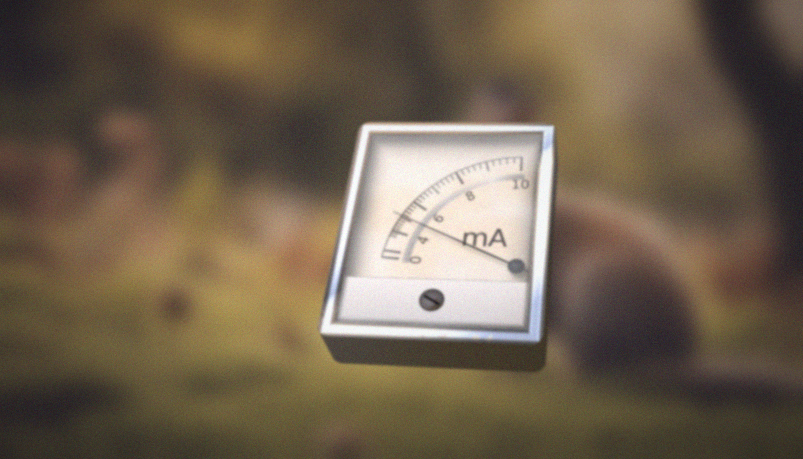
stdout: 5 mA
